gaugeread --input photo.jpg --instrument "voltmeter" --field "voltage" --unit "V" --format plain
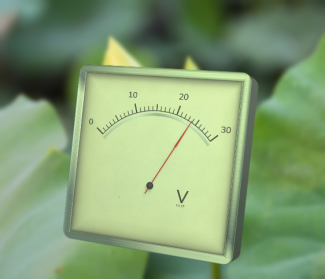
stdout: 24 V
